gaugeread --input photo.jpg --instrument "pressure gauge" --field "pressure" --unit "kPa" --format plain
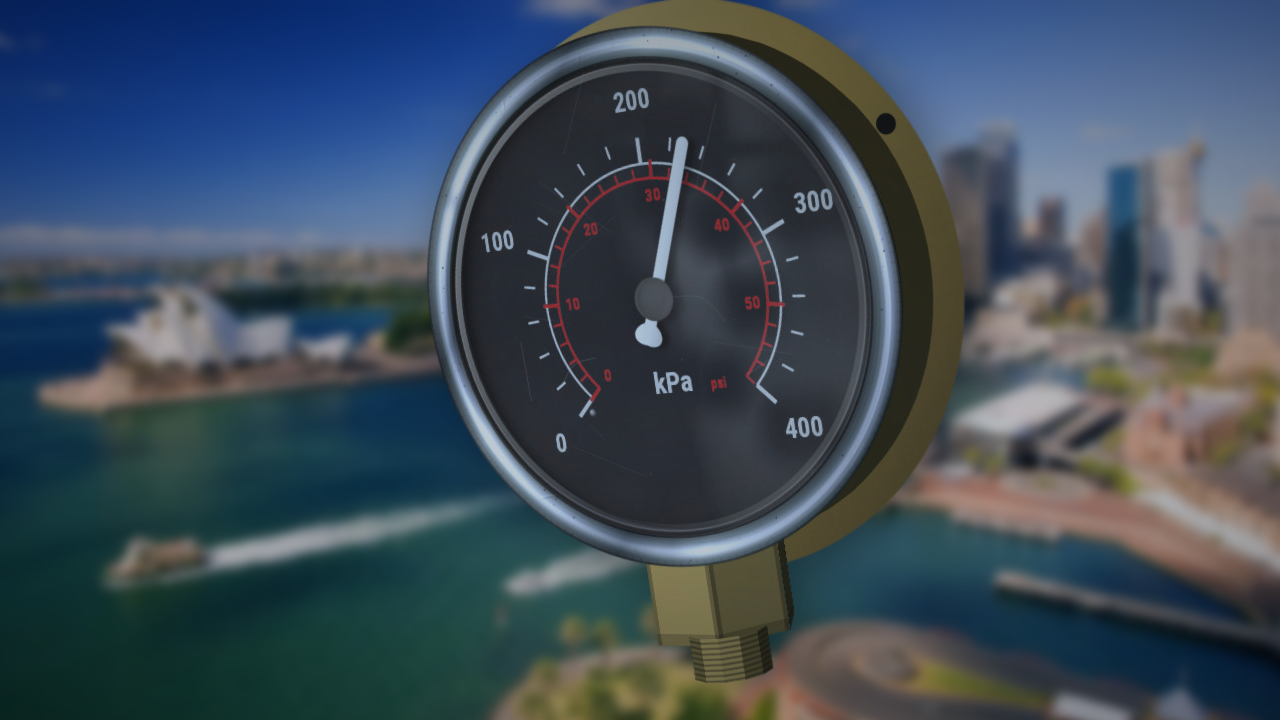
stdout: 230 kPa
